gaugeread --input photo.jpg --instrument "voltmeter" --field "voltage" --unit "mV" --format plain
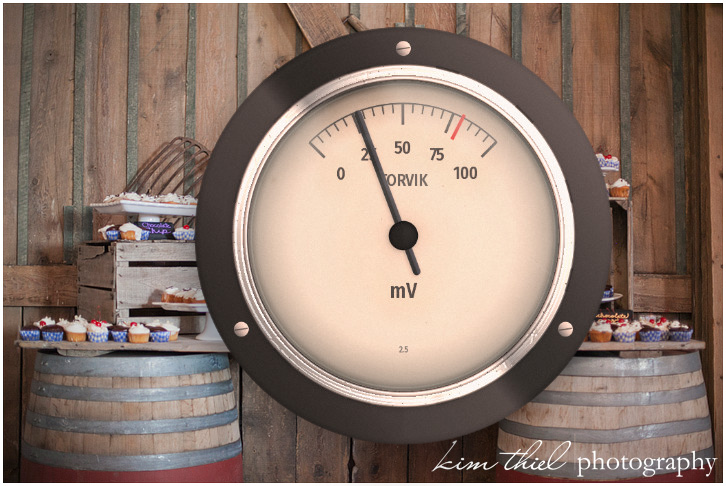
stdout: 27.5 mV
